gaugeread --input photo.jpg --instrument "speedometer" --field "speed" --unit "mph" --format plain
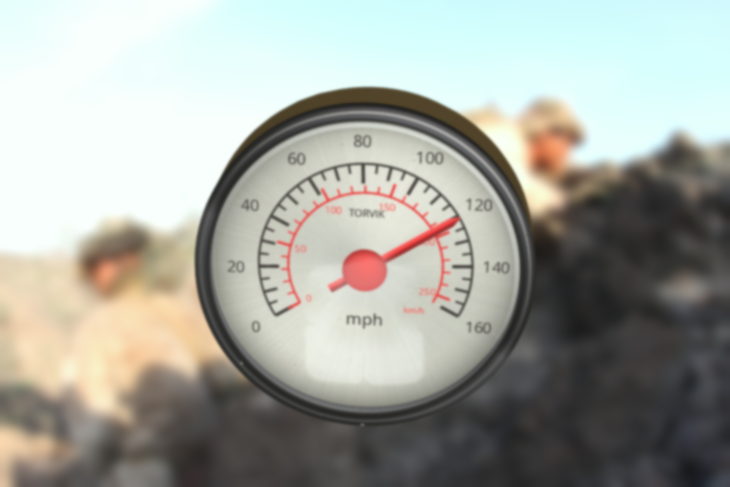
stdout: 120 mph
